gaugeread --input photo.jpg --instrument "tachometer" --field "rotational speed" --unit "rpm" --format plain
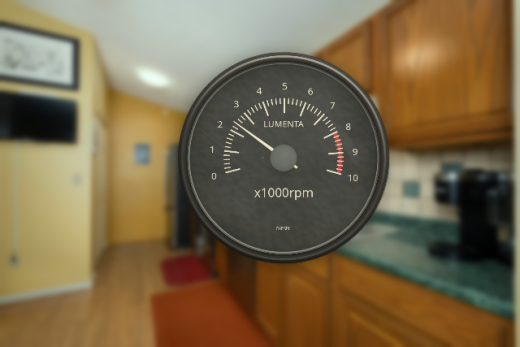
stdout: 2400 rpm
